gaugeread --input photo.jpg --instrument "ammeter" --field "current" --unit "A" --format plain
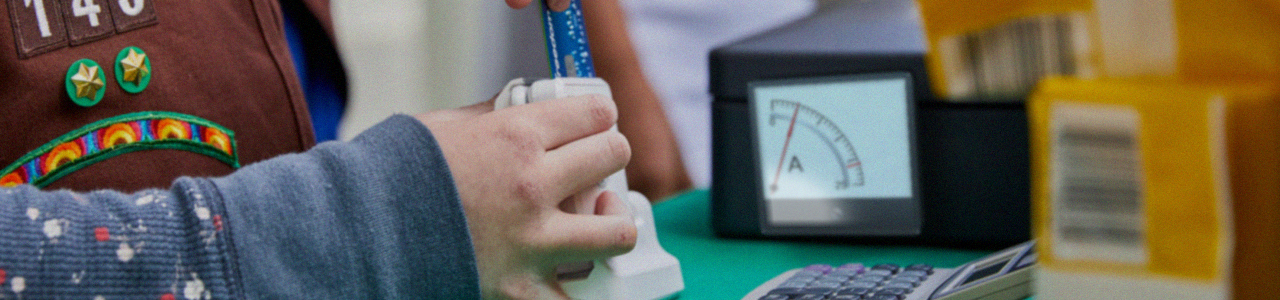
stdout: 5 A
